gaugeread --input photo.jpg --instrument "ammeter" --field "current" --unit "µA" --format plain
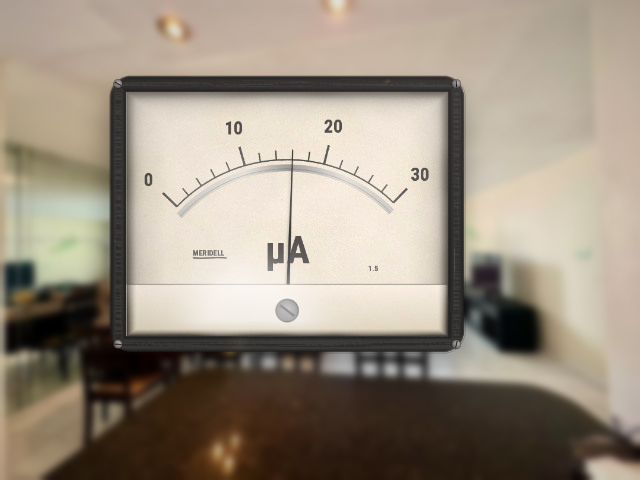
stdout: 16 µA
